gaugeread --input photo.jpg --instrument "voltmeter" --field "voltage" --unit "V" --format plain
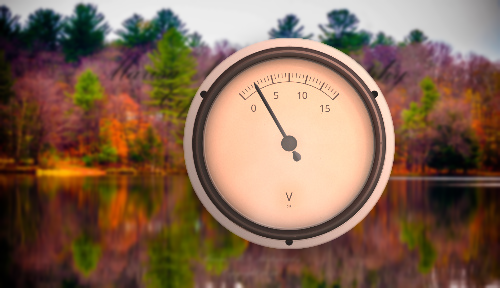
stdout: 2.5 V
